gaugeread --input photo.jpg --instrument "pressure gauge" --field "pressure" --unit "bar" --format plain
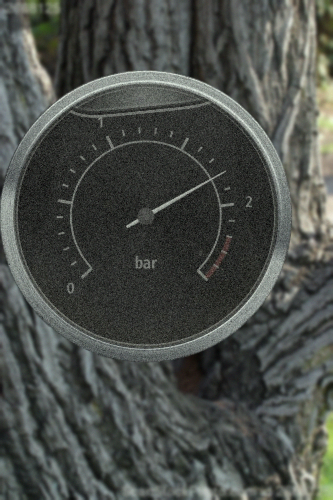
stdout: 1.8 bar
